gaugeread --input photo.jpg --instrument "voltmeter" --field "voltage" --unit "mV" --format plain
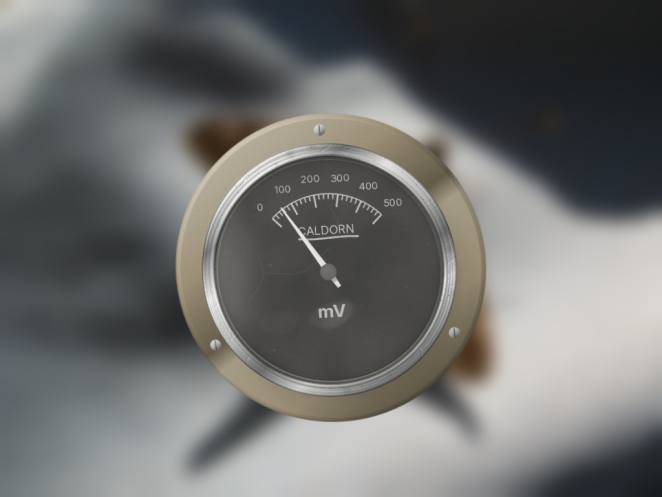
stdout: 60 mV
